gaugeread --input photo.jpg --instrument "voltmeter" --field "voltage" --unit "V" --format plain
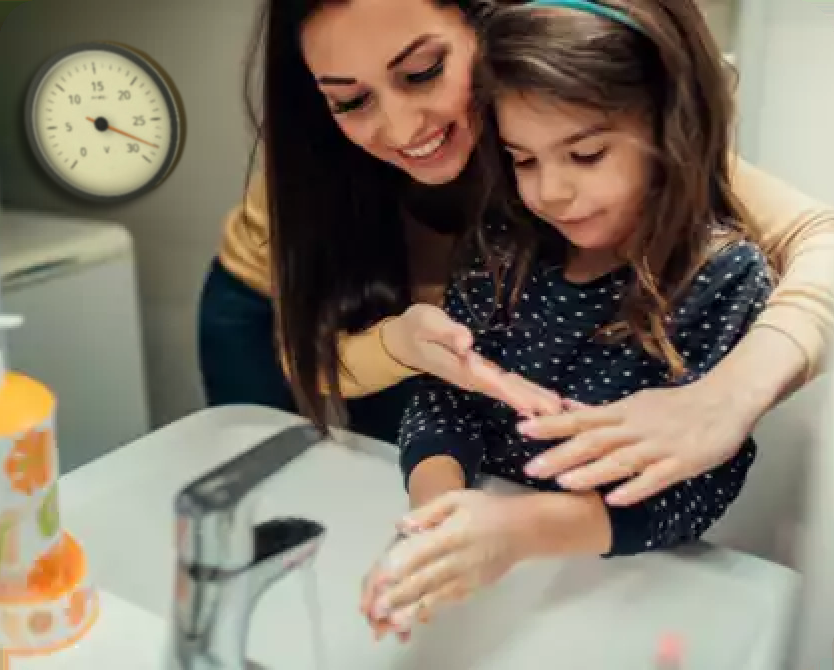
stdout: 28 V
